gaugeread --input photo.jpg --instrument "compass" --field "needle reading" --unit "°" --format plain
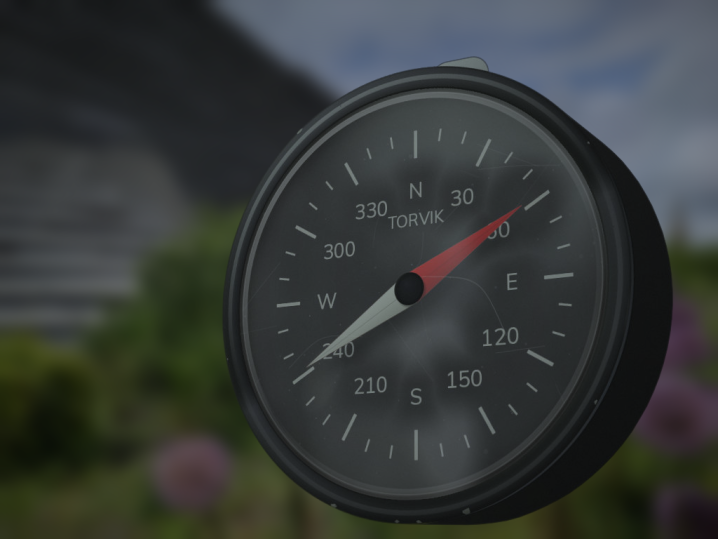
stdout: 60 °
